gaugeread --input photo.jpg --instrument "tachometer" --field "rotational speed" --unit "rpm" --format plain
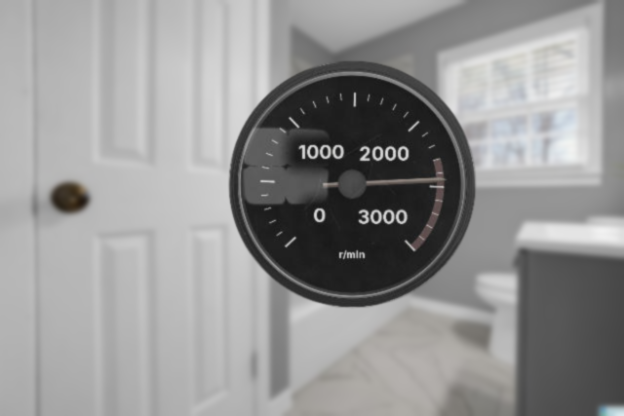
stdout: 2450 rpm
